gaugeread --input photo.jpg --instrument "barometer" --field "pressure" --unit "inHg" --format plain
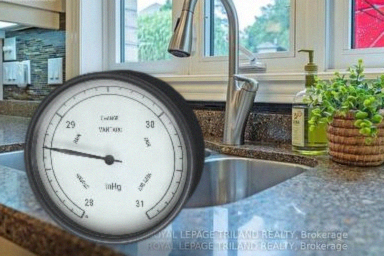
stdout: 28.7 inHg
